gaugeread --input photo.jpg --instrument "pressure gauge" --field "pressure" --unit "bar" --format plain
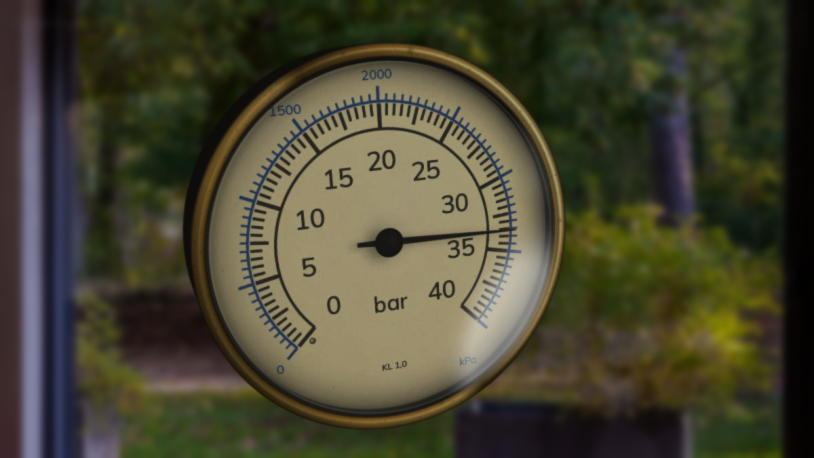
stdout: 33.5 bar
